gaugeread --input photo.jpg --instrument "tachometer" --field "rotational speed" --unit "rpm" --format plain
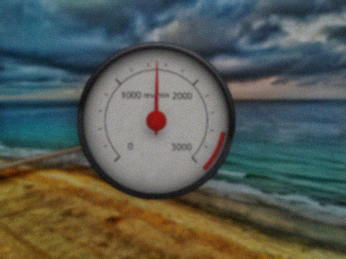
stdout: 1500 rpm
